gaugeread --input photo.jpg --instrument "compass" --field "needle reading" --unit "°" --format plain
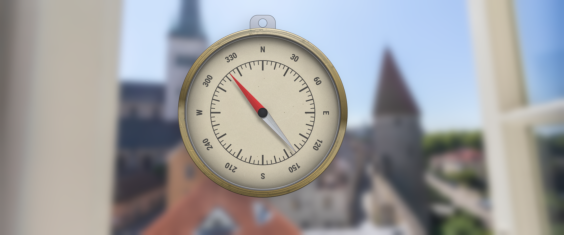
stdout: 320 °
